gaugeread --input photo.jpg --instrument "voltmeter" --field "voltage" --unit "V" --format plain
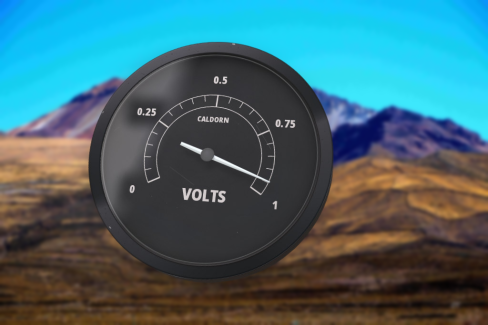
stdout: 0.95 V
